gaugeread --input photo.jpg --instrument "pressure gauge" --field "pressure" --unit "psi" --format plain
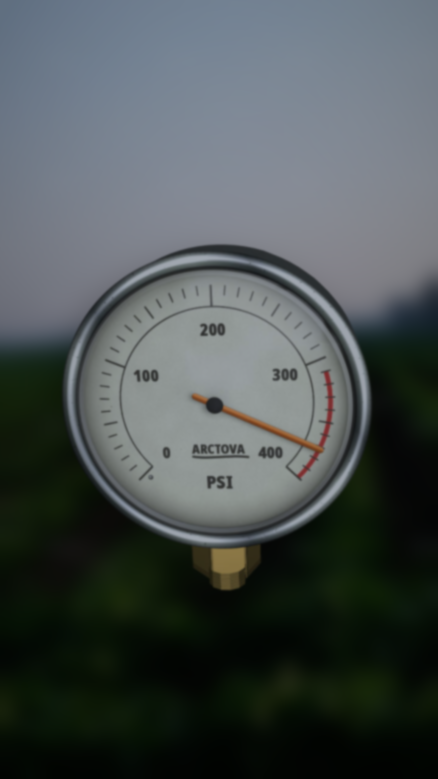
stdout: 370 psi
